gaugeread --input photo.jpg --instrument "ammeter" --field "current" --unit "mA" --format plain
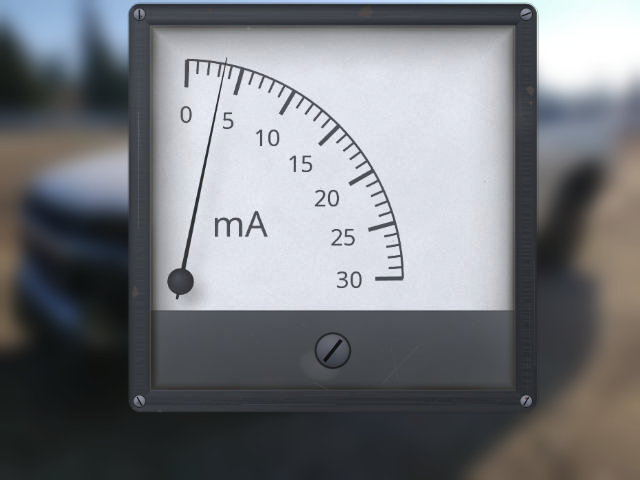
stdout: 3.5 mA
